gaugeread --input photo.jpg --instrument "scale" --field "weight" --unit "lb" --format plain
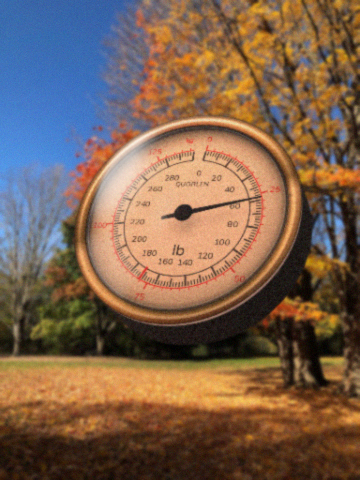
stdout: 60 lb
